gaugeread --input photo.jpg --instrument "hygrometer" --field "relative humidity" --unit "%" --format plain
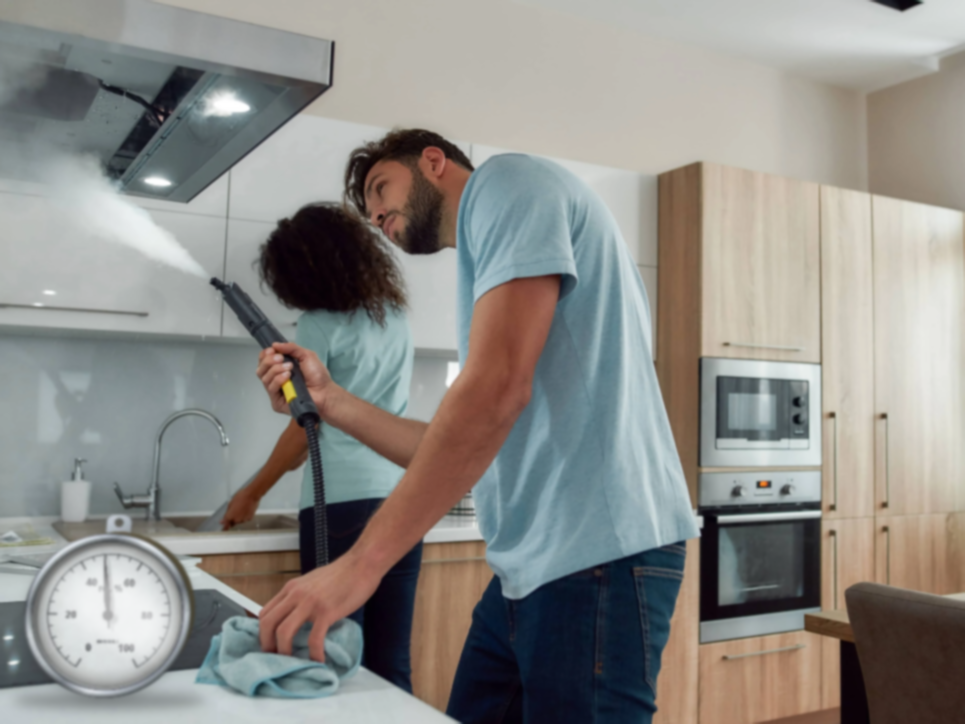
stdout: 48 %
